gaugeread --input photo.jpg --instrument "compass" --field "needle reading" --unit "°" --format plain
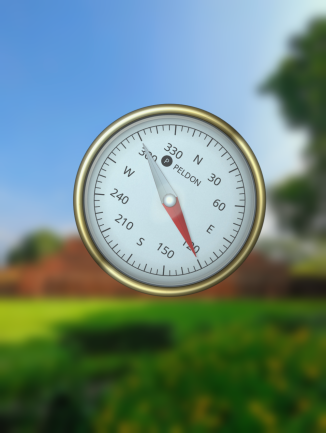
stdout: 120 °
